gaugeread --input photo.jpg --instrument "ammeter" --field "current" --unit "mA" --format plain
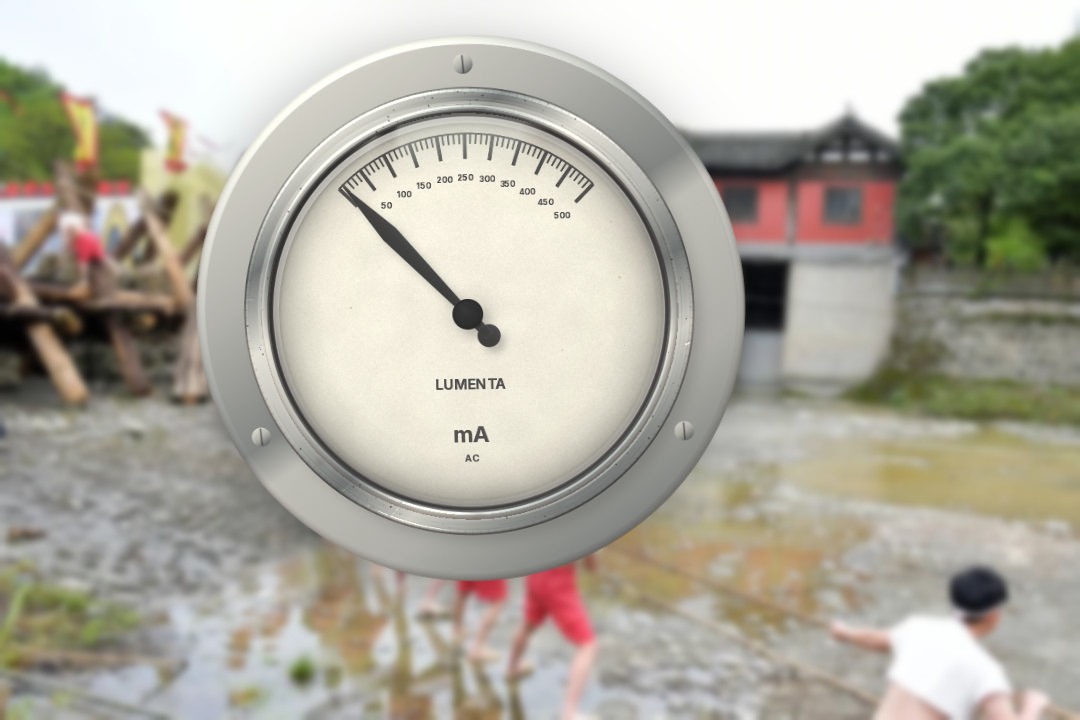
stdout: 10 mA
